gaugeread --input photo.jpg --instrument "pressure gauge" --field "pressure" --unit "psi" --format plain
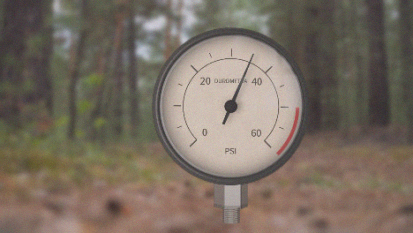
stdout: 35 psi
